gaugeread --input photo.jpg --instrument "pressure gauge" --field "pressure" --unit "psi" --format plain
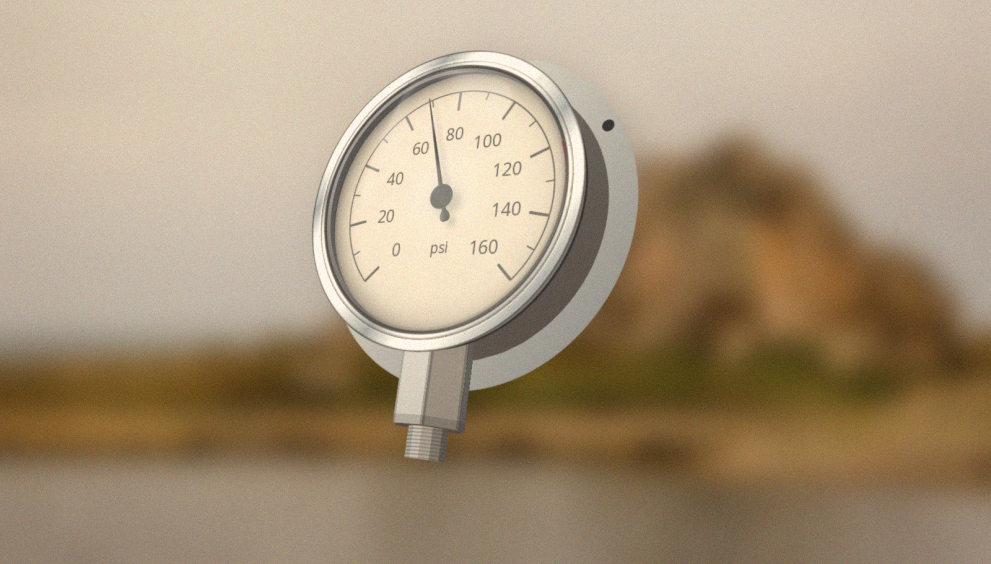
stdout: 70 psi
